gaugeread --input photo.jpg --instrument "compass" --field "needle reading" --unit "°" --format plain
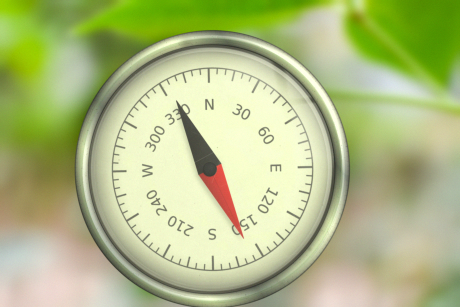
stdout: 155 °
